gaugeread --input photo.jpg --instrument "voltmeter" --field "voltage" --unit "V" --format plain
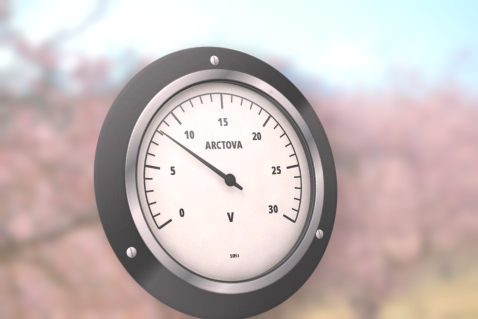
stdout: 8 V
